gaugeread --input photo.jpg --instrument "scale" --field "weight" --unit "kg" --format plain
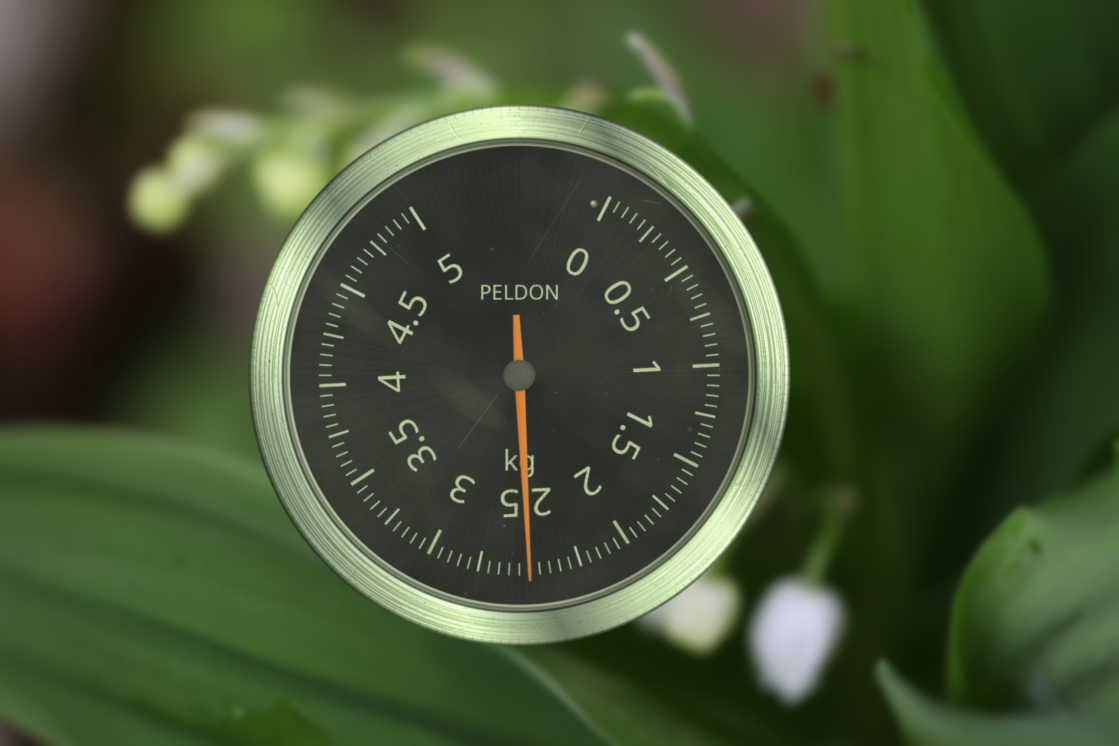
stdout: 2.5 kg
